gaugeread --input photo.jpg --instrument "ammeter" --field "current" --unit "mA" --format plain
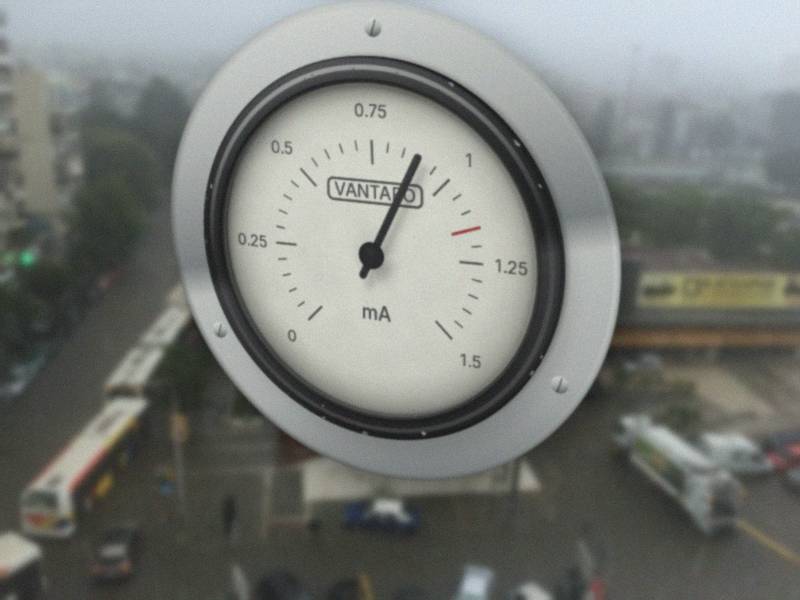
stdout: 0.9 mA
